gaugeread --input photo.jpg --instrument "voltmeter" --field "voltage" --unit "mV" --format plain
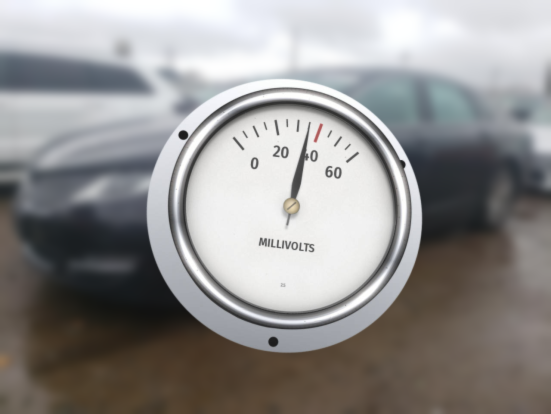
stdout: 35 mV
